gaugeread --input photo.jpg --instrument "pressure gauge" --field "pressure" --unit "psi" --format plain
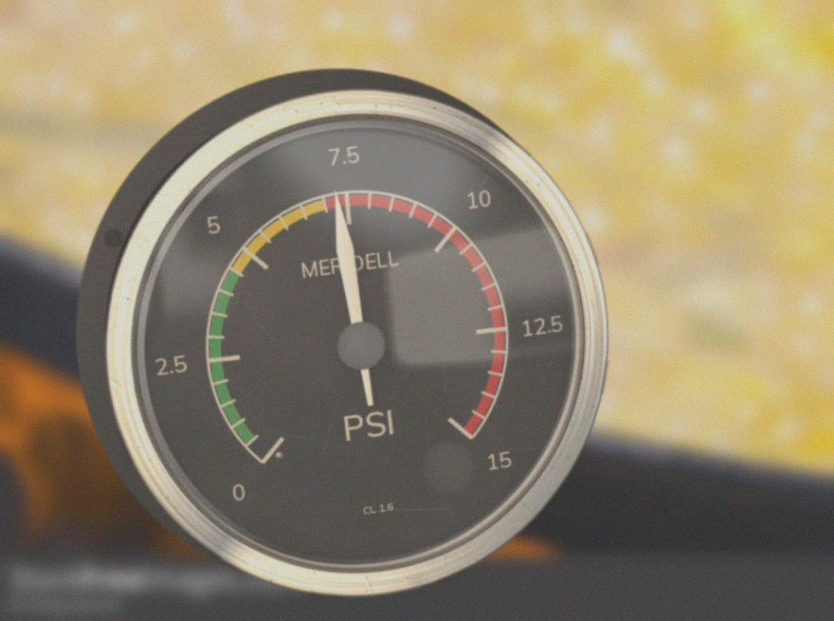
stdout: 7.25 psi
